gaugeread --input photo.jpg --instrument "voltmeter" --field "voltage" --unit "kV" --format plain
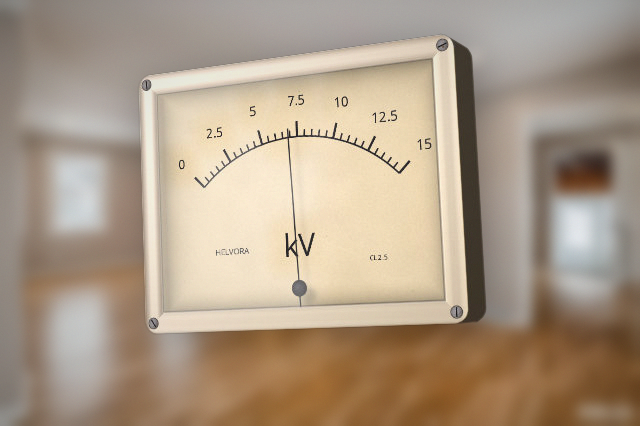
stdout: 7 kV
